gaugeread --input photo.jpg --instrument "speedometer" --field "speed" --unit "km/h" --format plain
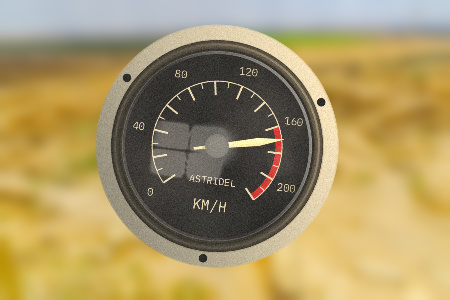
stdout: 170 km/h
